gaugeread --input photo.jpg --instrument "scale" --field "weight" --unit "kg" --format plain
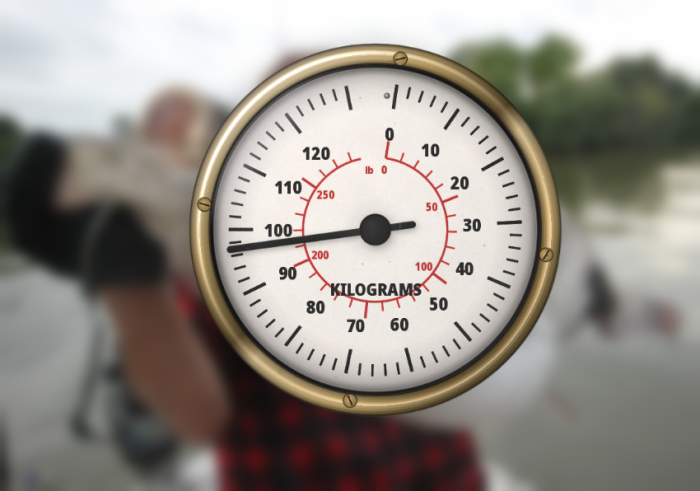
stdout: 97 kg
